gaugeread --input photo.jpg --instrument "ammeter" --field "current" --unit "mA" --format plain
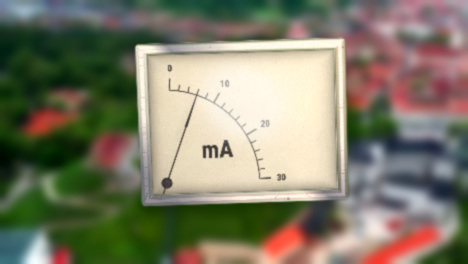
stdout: 6 mA
